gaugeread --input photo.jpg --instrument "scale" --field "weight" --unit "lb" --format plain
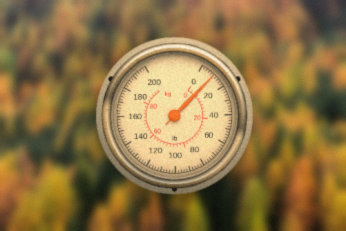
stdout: 10 lb
